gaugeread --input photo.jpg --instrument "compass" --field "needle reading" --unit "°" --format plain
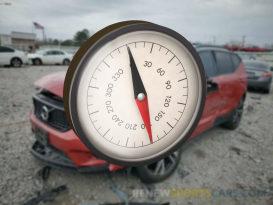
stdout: 180 °
